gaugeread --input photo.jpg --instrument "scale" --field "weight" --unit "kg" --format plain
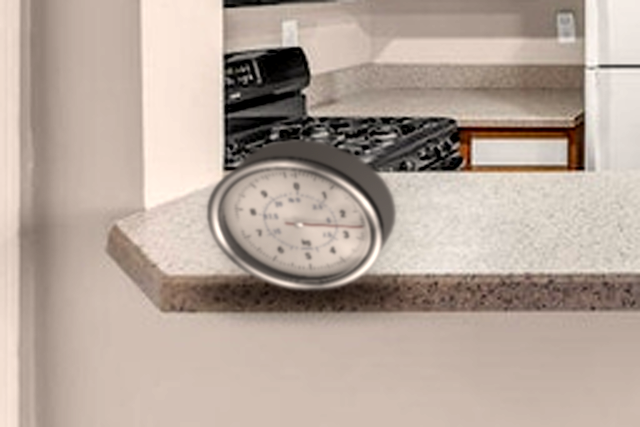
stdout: 2.5 kg
